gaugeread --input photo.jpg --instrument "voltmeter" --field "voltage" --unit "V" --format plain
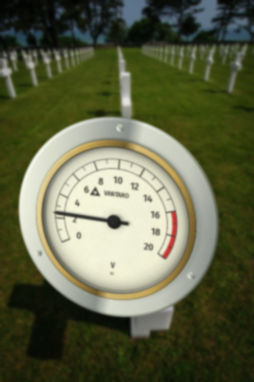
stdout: 2.5 V
